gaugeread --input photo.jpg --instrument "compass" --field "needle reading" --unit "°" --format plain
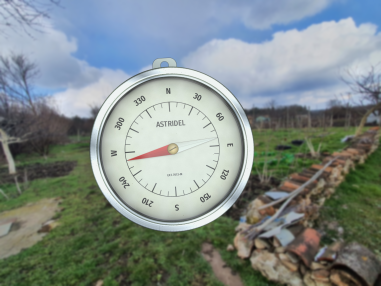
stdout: 260 °
